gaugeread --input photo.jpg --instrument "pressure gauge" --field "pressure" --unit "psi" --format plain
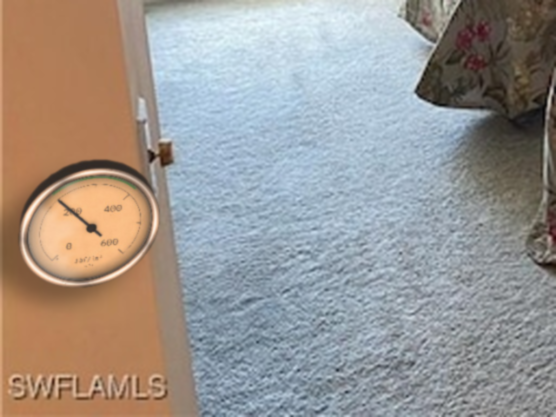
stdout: 200 psi
